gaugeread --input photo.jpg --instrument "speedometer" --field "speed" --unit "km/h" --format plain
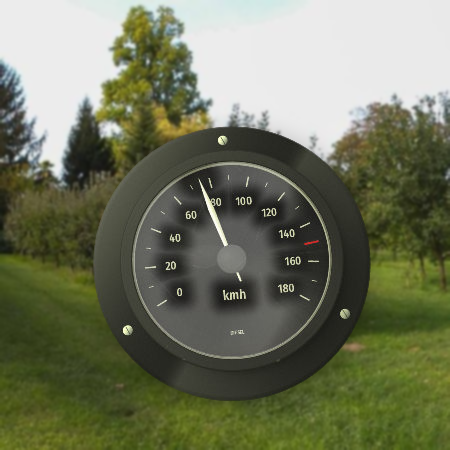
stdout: 75 km/h
